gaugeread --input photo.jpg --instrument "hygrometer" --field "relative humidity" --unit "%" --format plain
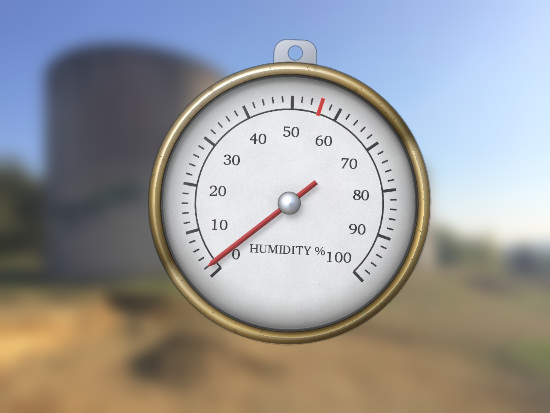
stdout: 2 %
